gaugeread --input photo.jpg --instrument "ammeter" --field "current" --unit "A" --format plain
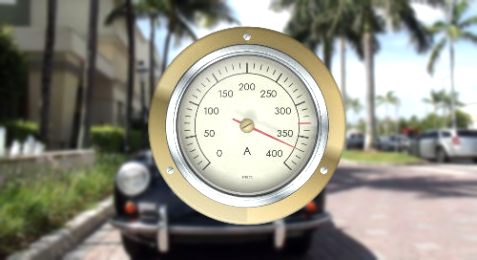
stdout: 370 A
